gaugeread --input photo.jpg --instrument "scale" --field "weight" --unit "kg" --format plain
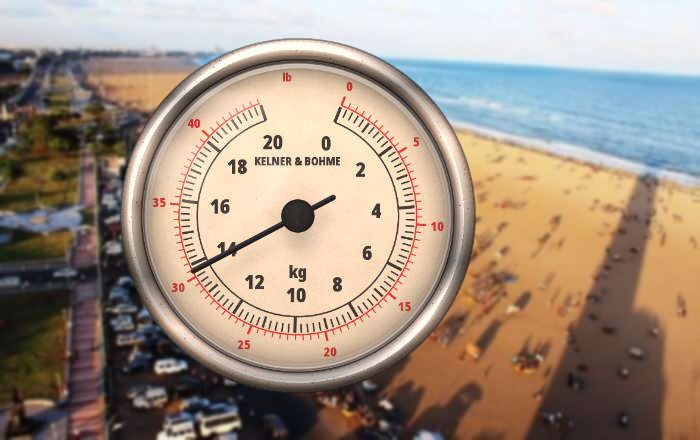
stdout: 13.8 kg
